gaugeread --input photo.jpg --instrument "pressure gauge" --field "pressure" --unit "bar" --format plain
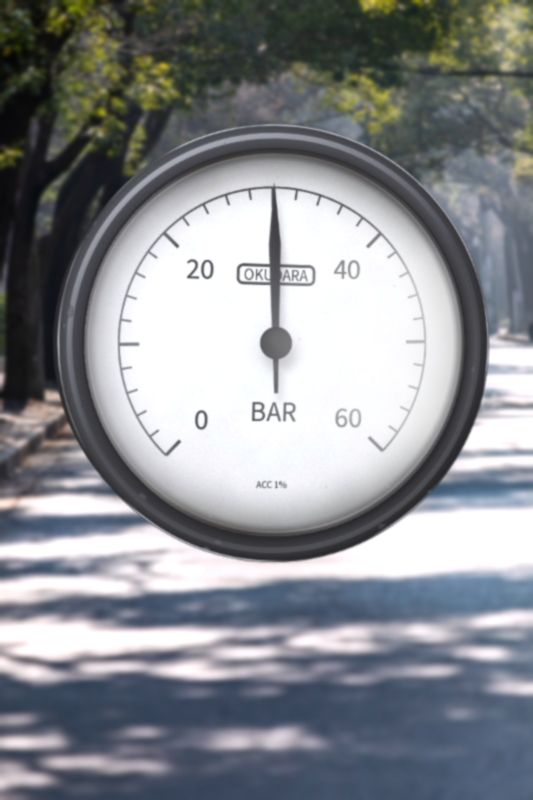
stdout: 30 bar
